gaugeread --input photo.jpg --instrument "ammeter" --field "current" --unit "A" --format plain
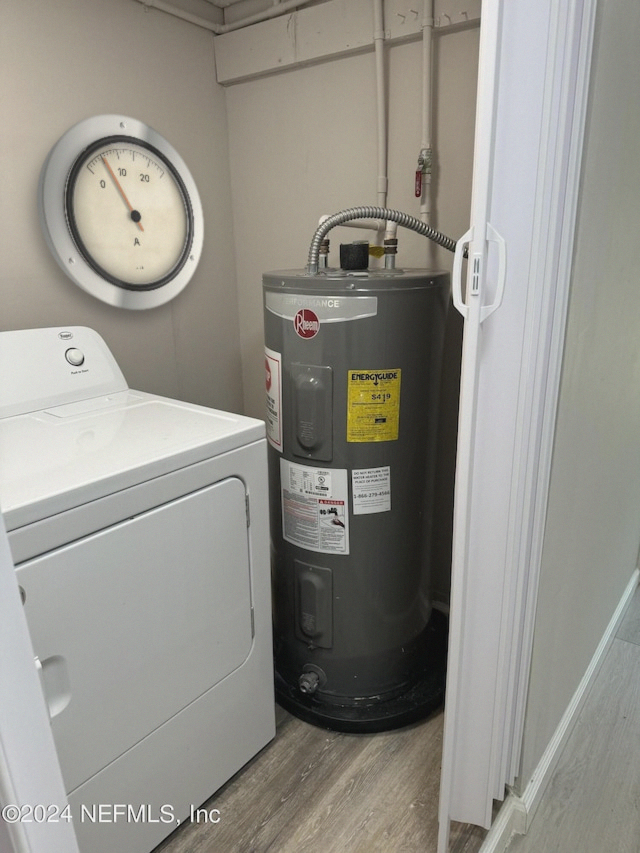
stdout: 5 A
